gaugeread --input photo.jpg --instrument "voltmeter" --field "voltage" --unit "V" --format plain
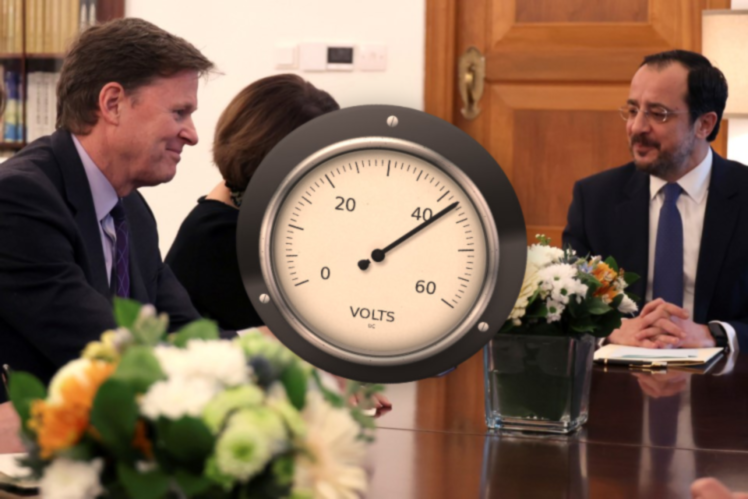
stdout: 42 V
